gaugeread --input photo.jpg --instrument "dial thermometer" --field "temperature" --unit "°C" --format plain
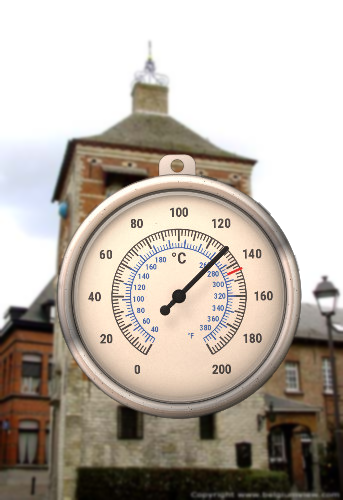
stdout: 130 °C
